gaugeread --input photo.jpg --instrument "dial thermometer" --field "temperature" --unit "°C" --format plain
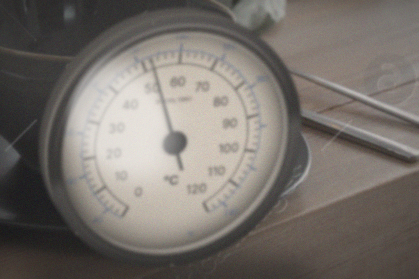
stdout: 52 °C
